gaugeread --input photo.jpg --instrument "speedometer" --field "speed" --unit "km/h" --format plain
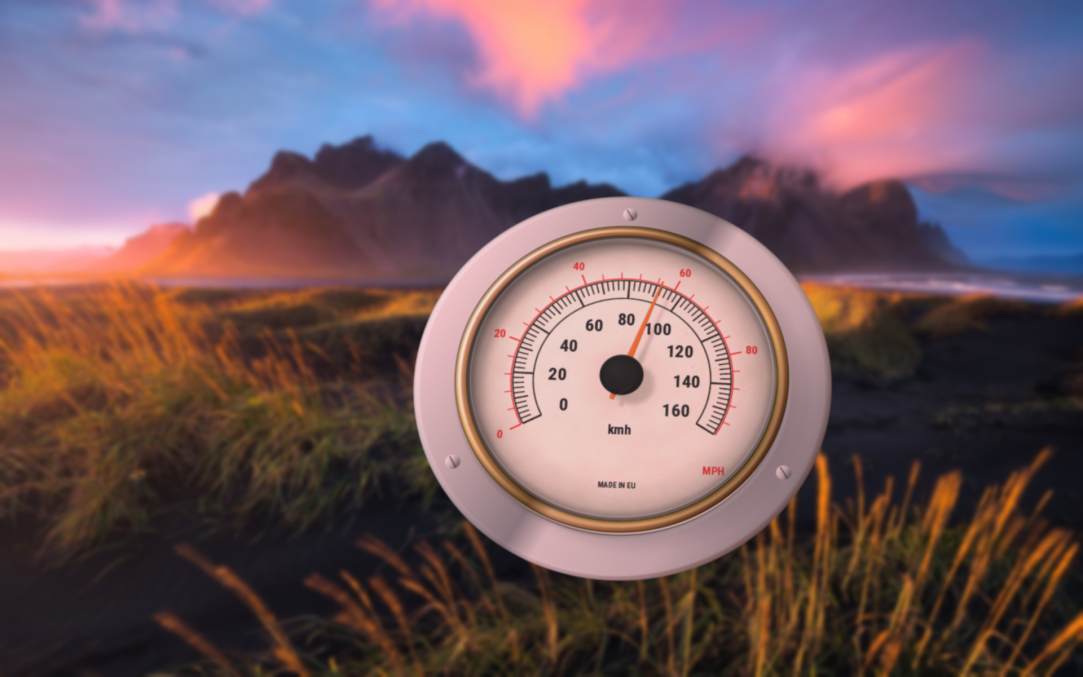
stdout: 92 km/h
